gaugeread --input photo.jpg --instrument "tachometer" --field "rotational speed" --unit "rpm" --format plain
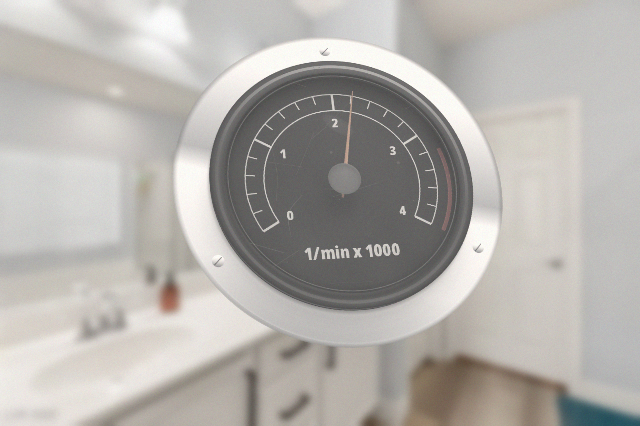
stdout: 2200 rpm
